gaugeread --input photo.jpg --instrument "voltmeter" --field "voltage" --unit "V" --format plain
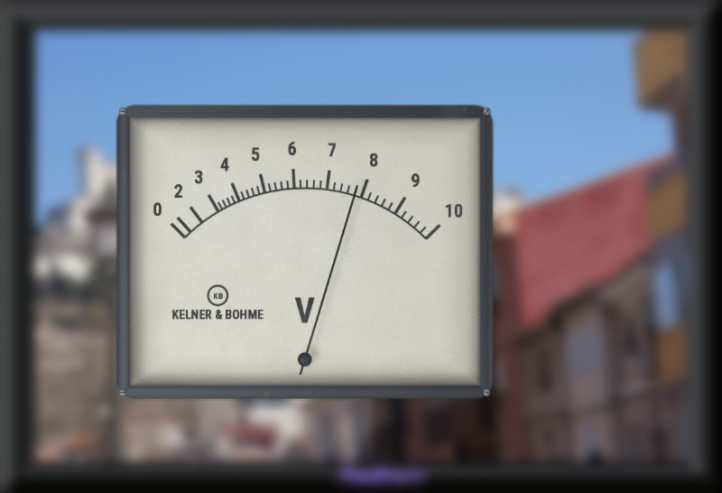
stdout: 7.8 V
